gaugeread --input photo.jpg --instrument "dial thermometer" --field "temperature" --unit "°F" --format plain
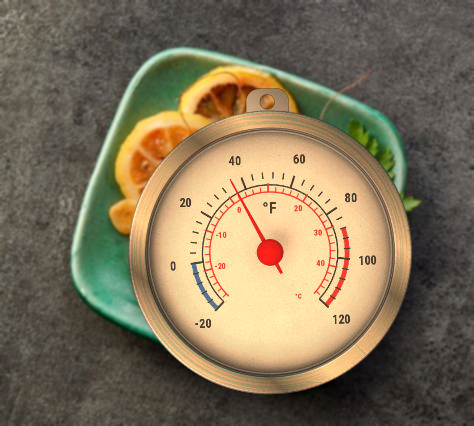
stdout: 36 °F
